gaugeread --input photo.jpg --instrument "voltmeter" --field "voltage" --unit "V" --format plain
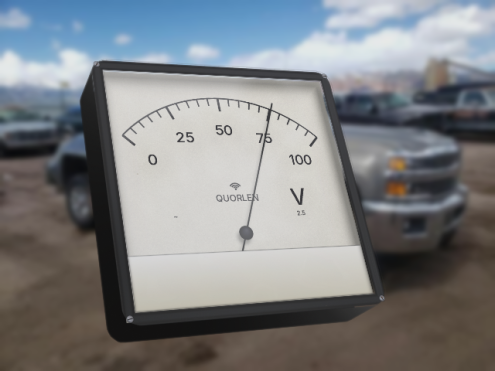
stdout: 75 V
